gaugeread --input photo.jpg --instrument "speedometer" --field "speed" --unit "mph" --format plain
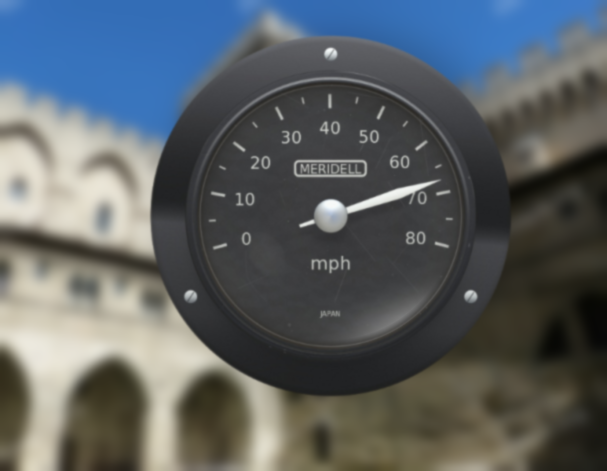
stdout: 67.5 mph
